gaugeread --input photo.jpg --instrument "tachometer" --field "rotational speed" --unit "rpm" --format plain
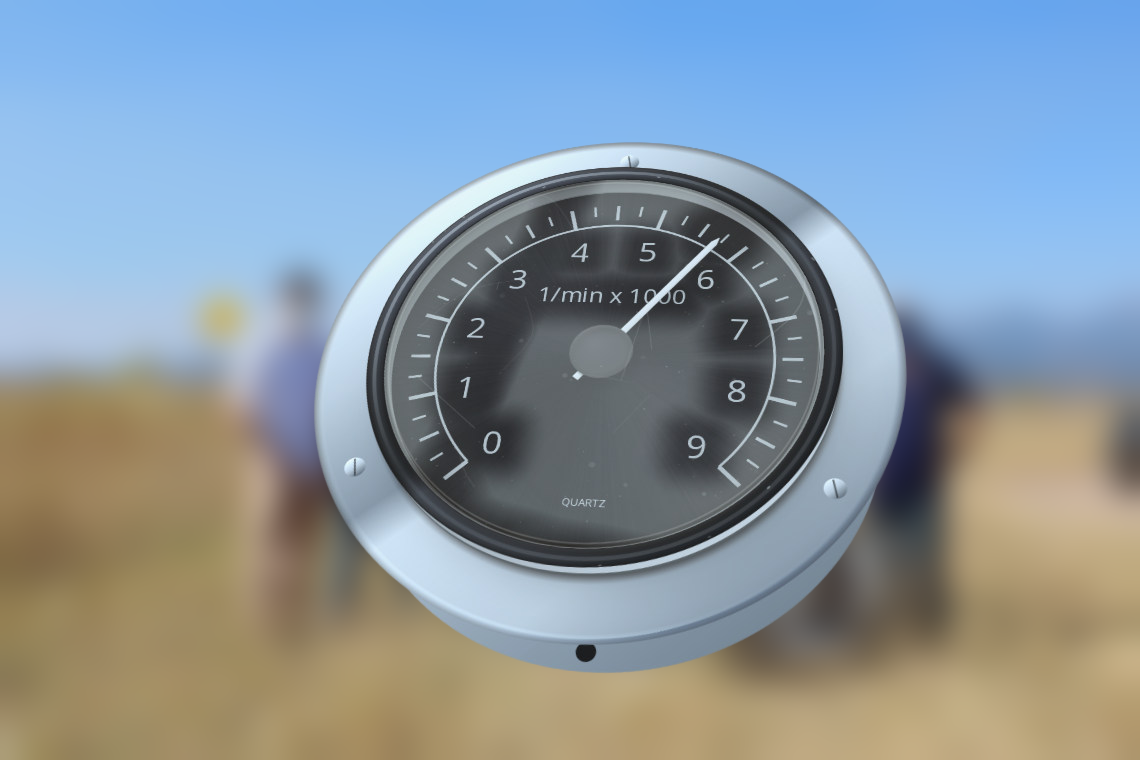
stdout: 5750 rpm
